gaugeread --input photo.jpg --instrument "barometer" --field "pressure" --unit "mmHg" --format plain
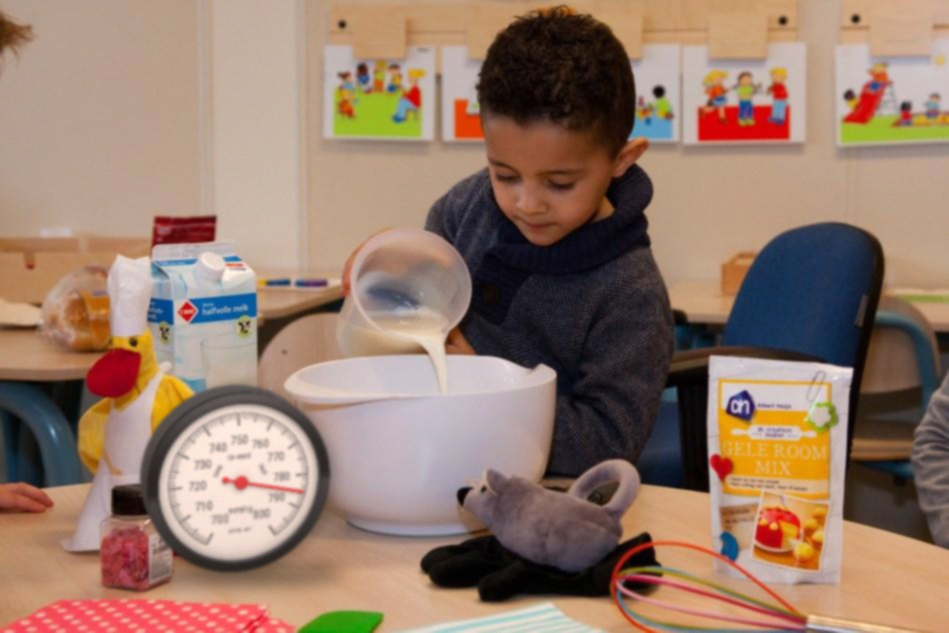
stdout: 785 mmHg
